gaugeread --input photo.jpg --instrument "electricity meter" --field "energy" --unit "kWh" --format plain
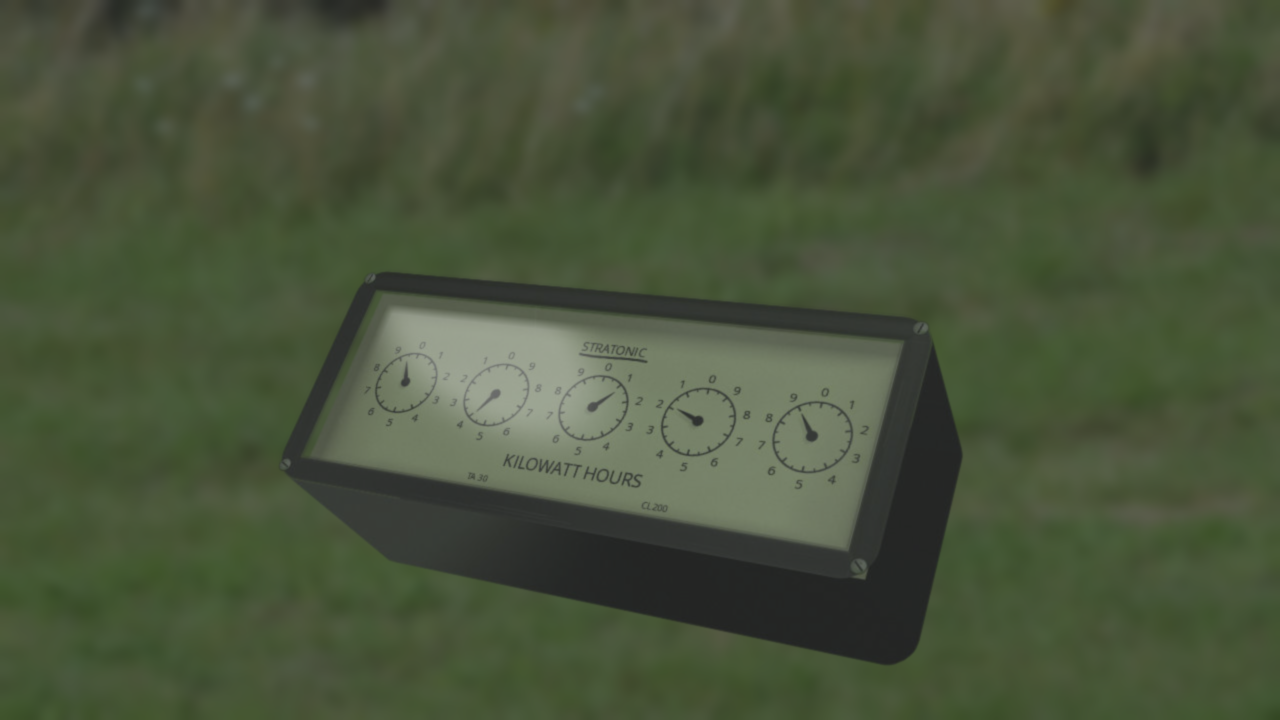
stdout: 94119 kWh
